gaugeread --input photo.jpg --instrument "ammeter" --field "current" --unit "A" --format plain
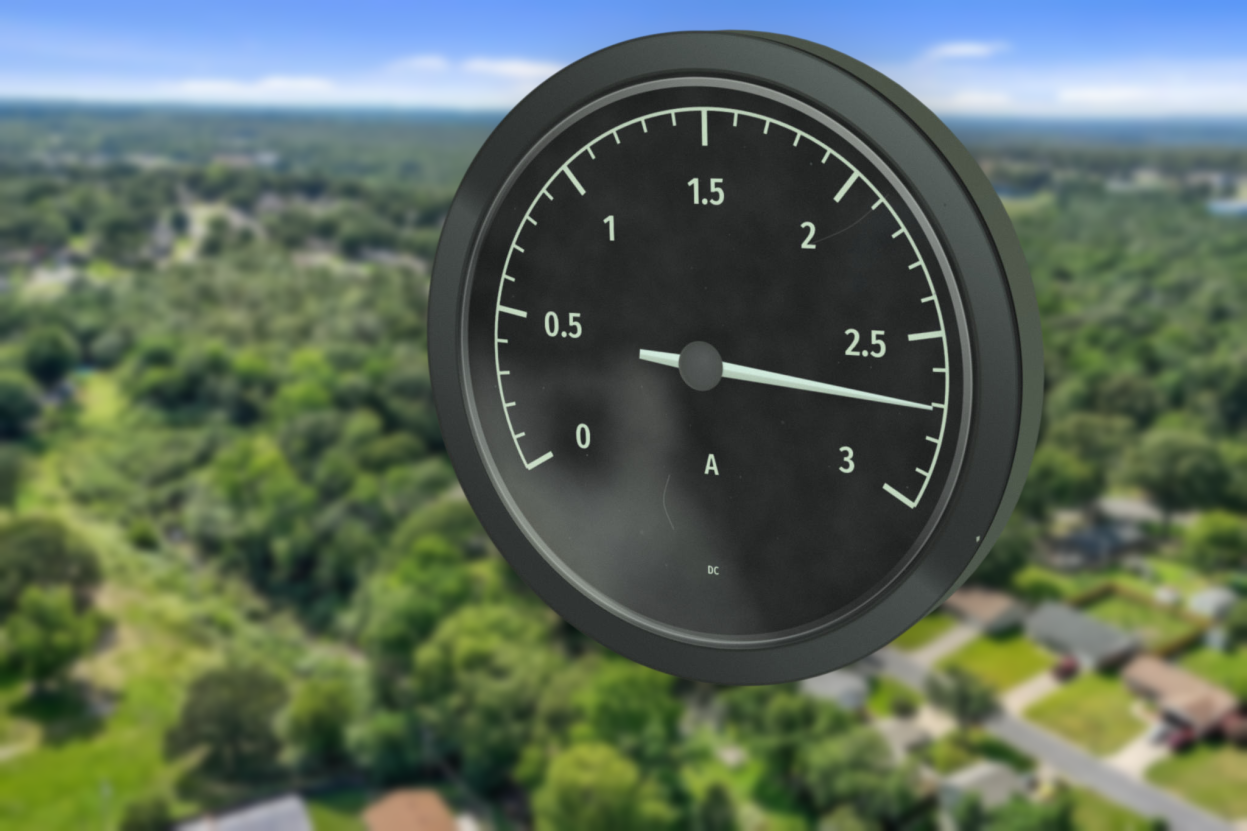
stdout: 2.7 A
